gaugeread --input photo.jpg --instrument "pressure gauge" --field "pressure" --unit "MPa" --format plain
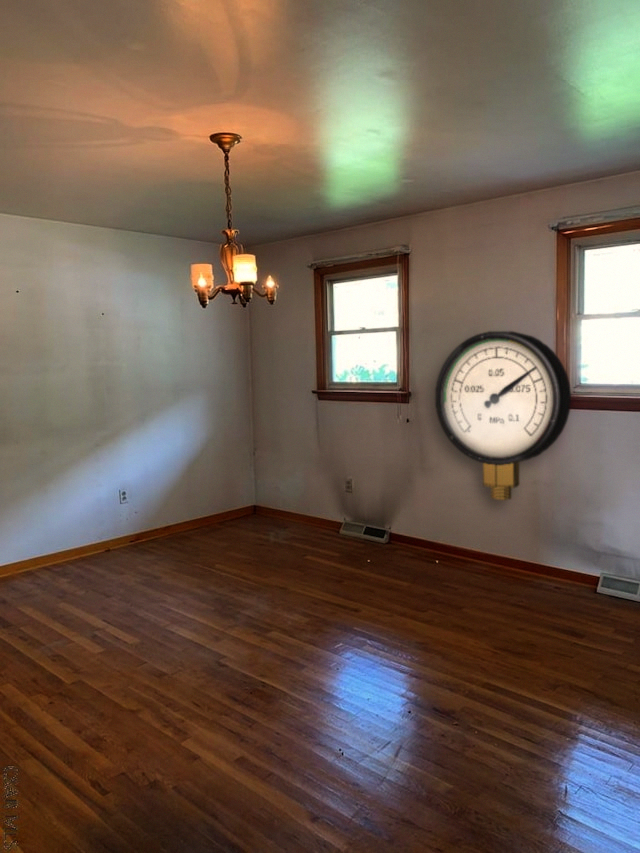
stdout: 0.07 MPa
